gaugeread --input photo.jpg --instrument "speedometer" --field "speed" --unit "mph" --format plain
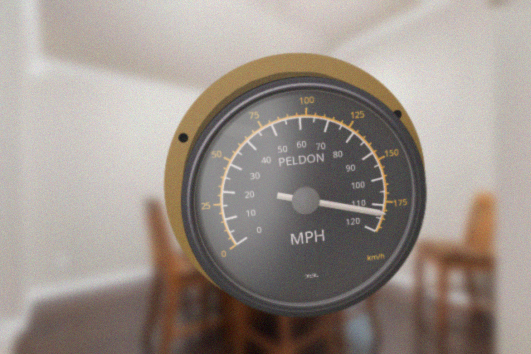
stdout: 112.5 mph
